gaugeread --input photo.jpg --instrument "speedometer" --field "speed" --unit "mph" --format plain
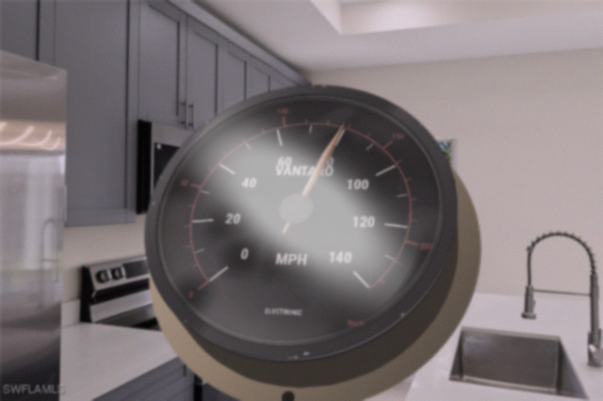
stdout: 80 mph
